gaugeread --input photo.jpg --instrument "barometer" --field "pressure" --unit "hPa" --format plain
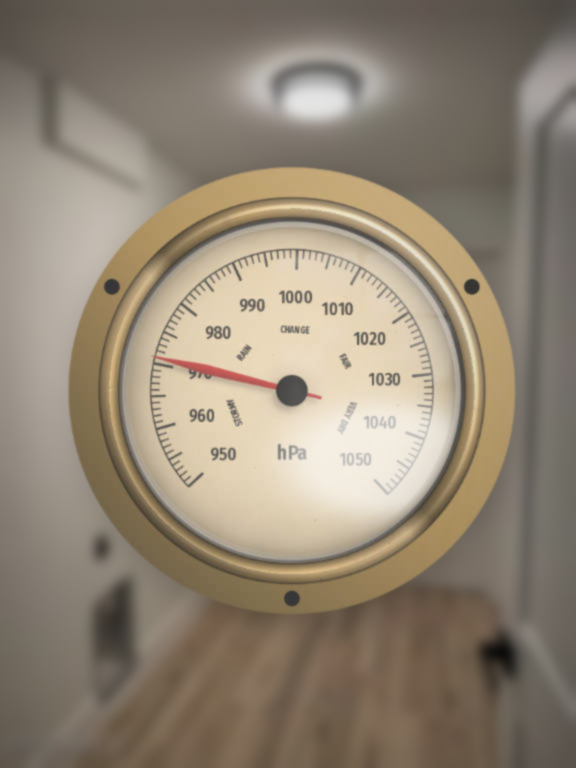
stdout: 971 hPa
